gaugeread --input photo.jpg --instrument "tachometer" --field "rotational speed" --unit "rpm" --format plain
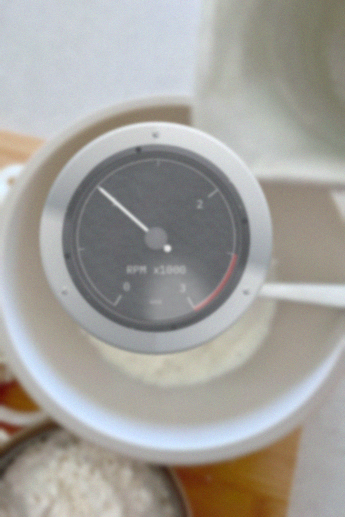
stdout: 1000 rpm
